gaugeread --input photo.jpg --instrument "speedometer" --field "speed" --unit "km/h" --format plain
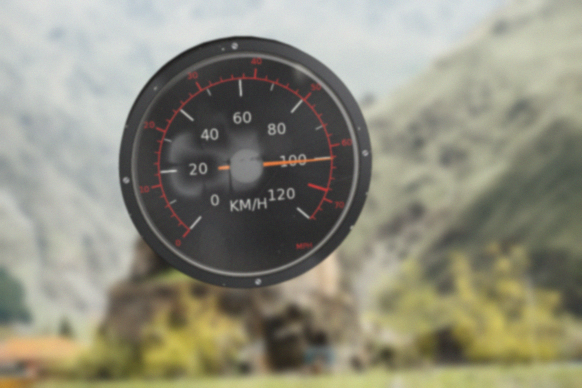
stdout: 100 km/h
